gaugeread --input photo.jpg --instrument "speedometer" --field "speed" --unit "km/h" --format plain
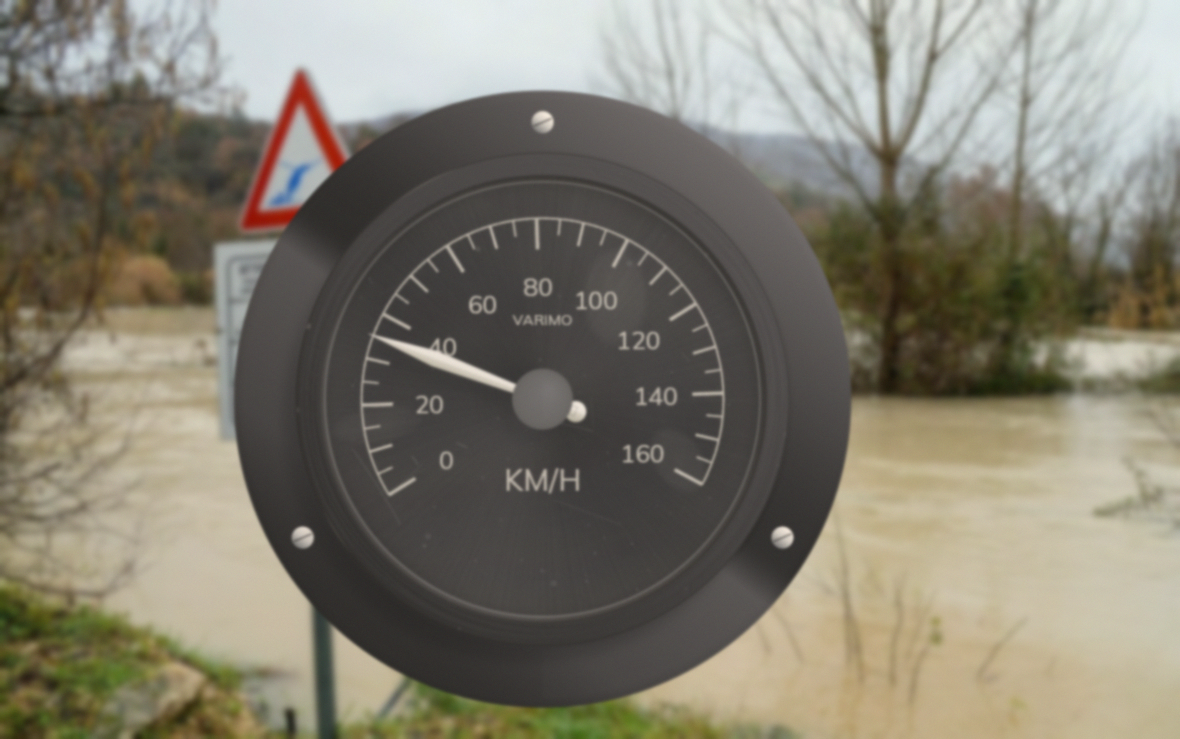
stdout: 35 km/h
